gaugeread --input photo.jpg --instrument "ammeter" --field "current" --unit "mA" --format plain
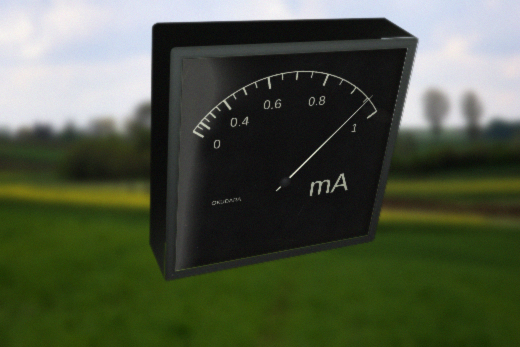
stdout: 0.95 mA
